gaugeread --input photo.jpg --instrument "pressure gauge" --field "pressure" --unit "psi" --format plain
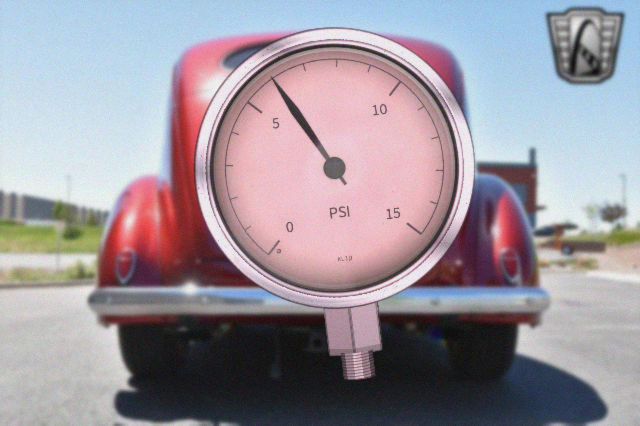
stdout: 6 psi
